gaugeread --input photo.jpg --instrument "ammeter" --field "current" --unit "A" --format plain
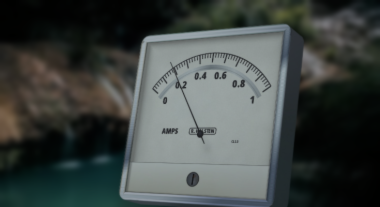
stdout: 0.2 A
